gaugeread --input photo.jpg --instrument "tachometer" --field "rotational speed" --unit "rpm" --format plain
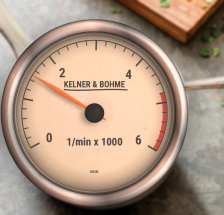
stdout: 1500 rpm
